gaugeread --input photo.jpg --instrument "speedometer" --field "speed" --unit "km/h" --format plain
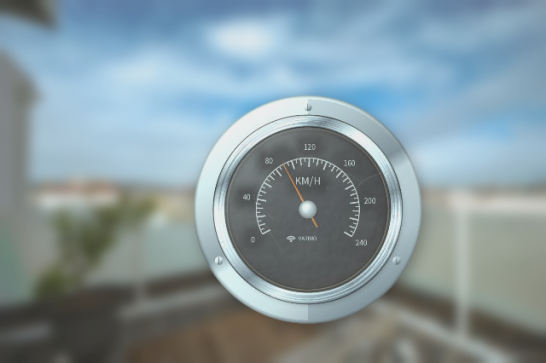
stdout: 90 km/h
